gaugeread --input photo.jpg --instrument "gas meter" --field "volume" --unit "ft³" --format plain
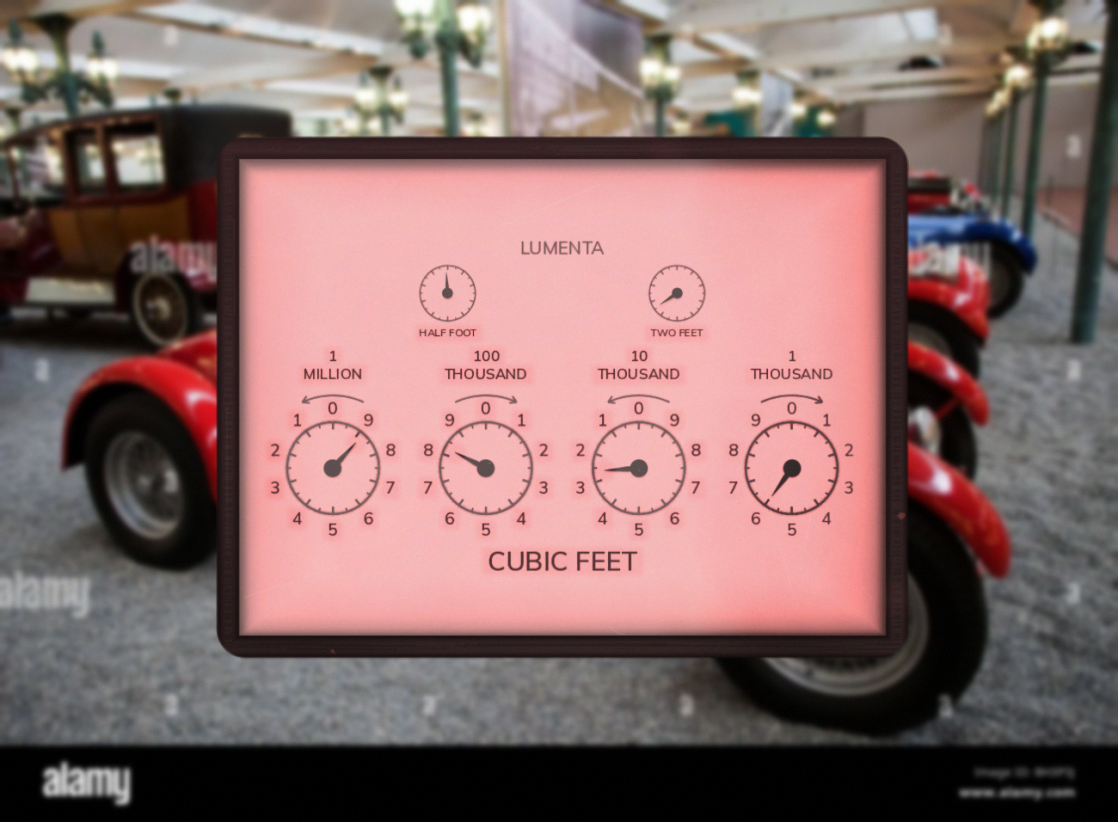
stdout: 882600 ft³
